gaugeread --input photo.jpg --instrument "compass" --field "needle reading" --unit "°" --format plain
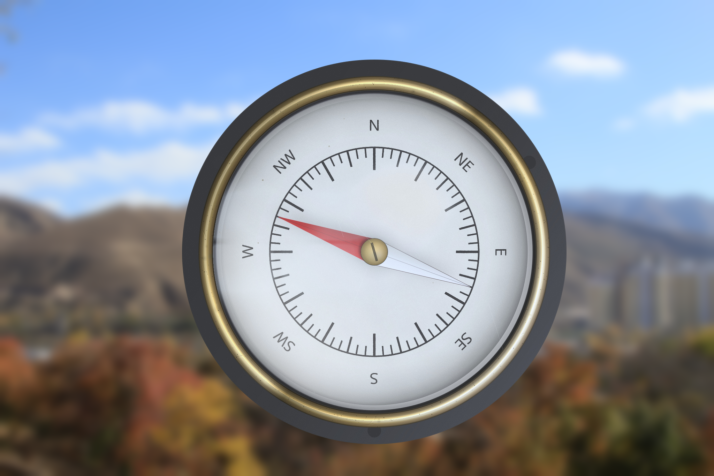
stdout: 290 °
